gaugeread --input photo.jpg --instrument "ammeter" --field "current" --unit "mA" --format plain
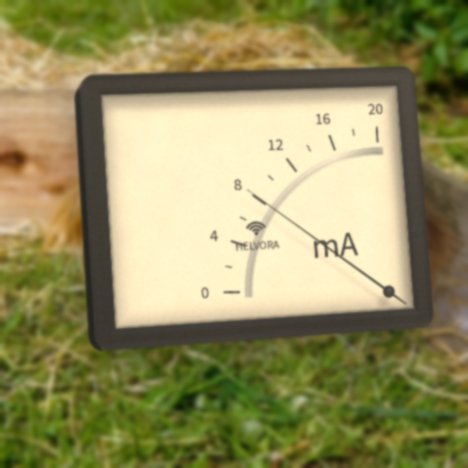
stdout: 8 mA
